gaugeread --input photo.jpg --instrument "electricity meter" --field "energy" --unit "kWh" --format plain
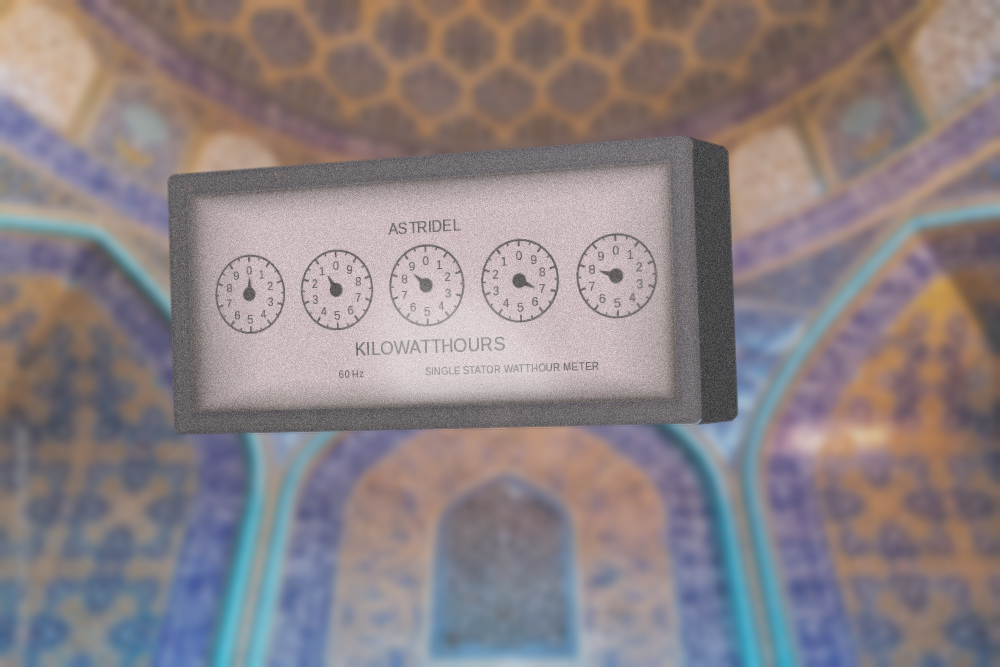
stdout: 868 kWh
